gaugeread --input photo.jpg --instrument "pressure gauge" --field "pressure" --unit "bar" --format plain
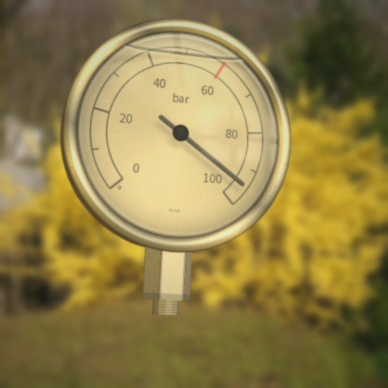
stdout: 95 bar
